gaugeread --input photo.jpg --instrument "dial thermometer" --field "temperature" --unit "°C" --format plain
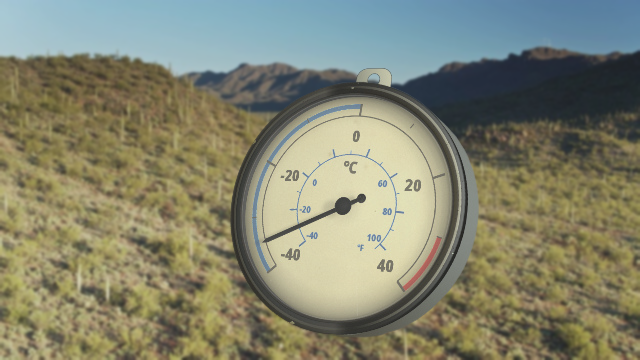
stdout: -35 °C
